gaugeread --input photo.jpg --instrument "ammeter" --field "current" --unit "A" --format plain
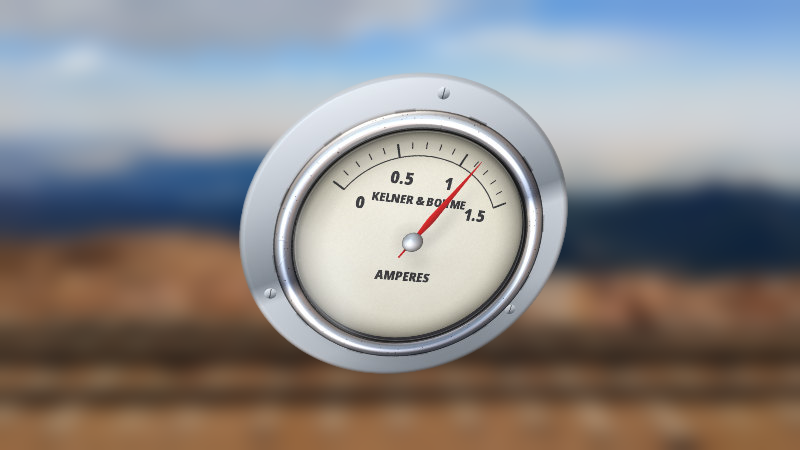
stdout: 1.1 A
